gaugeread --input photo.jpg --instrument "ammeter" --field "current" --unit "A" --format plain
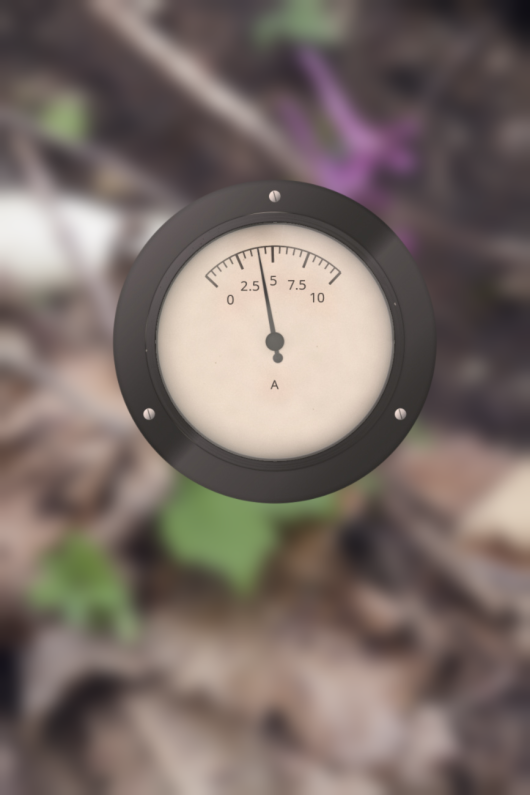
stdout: 4 A
